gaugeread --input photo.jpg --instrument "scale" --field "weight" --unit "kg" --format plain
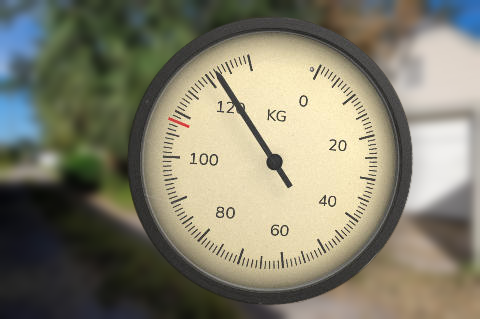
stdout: 122 kg
